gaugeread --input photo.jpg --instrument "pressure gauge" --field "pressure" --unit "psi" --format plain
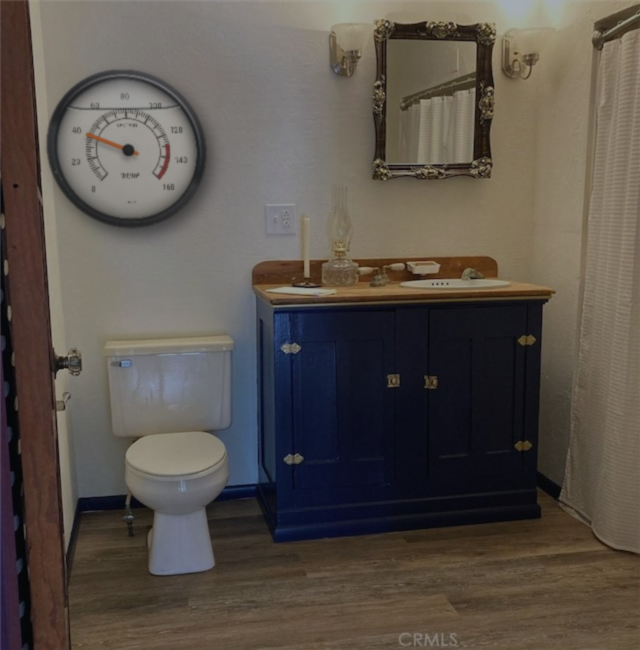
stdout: 40 psi
